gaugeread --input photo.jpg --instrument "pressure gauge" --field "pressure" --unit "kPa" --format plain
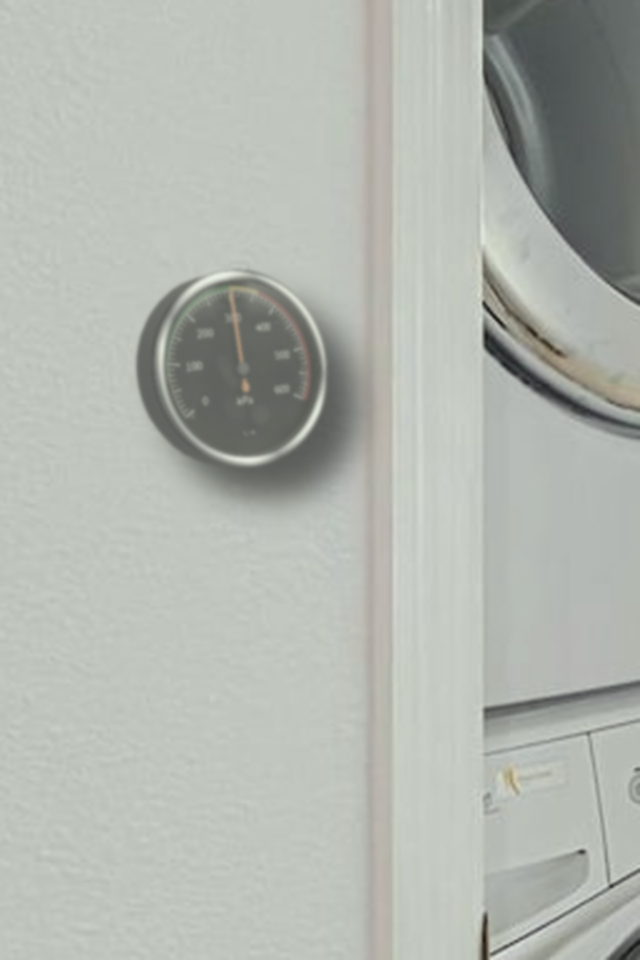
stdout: 300 kPa
